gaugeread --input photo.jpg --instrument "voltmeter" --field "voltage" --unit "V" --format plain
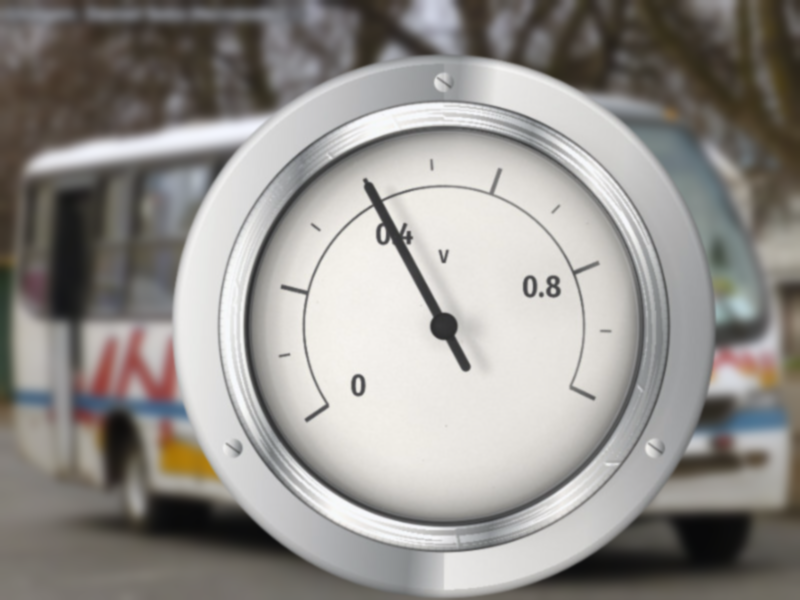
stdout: 0.4 V
